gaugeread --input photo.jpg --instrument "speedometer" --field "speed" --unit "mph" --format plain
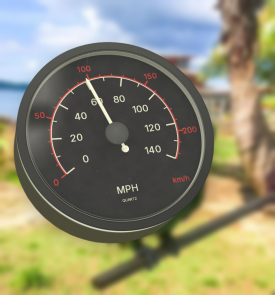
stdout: 60 mph
